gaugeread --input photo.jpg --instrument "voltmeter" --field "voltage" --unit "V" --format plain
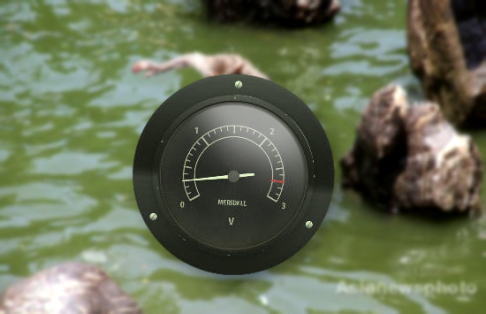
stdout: 0.3 V
